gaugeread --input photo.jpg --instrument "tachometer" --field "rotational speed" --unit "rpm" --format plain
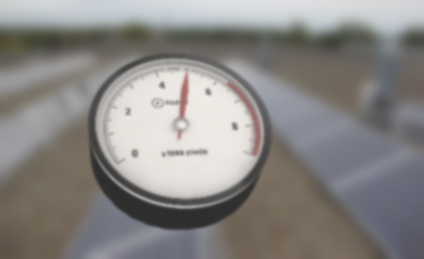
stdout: 5000 rpm
